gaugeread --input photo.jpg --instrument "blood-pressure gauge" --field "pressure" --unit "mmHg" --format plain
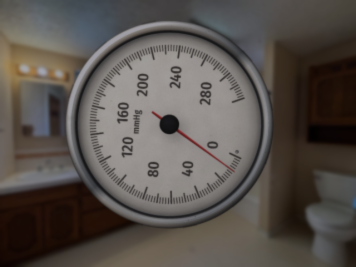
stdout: 10 mmHg
